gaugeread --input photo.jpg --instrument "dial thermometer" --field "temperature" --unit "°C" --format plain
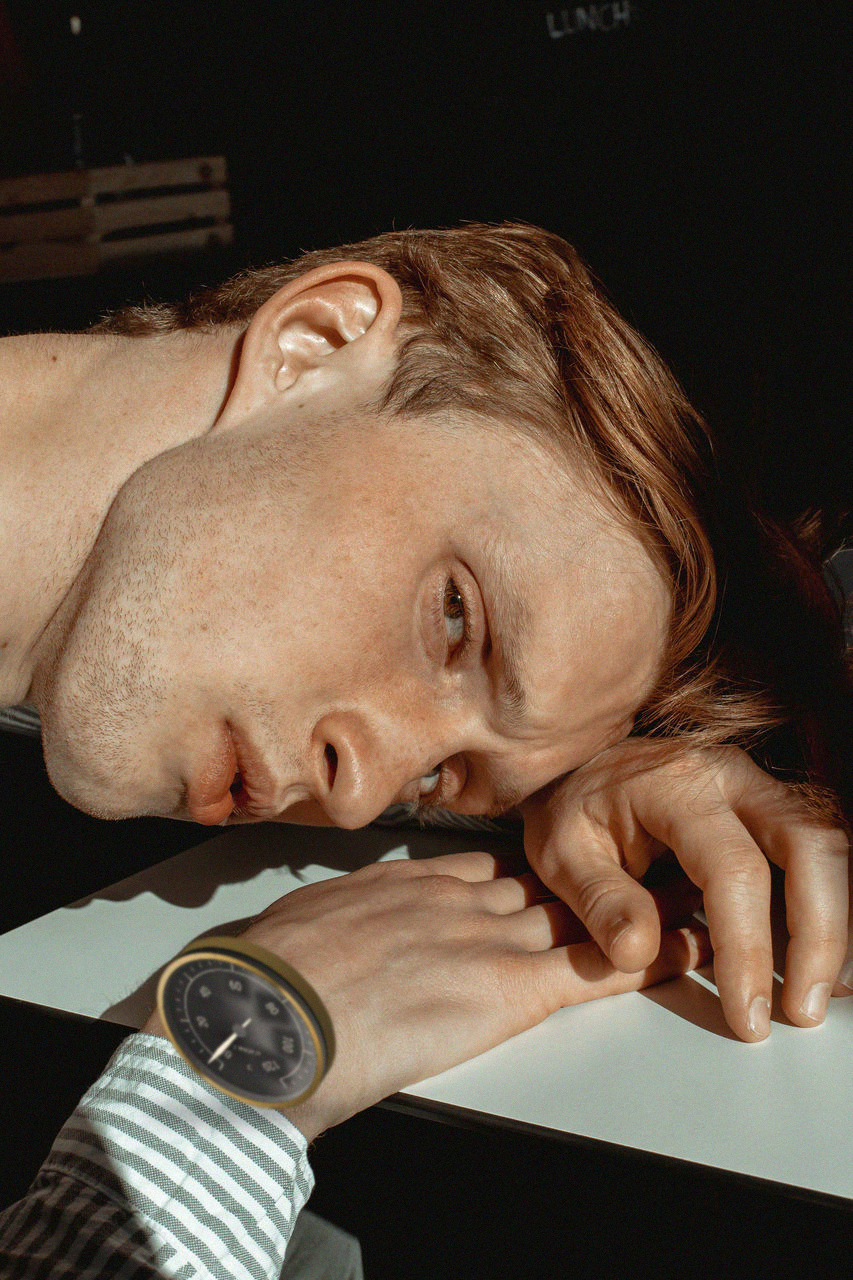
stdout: 4 °C
